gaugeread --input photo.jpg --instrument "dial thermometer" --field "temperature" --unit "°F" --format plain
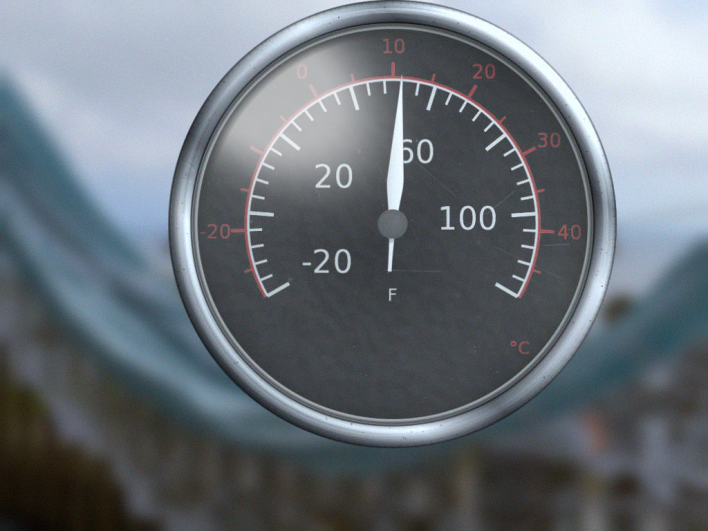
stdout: 52 °F
